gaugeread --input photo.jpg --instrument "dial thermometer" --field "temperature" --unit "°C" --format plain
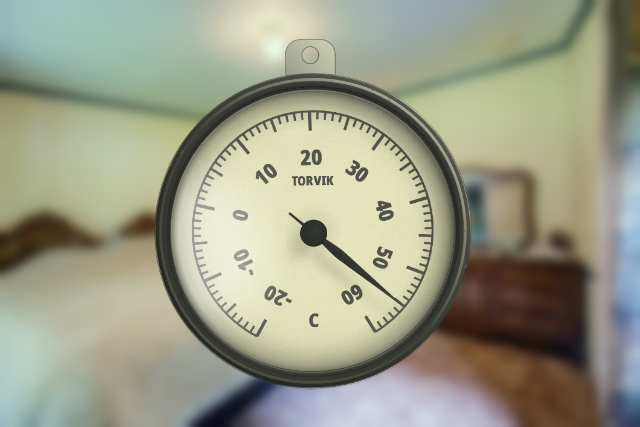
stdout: 55 °C
